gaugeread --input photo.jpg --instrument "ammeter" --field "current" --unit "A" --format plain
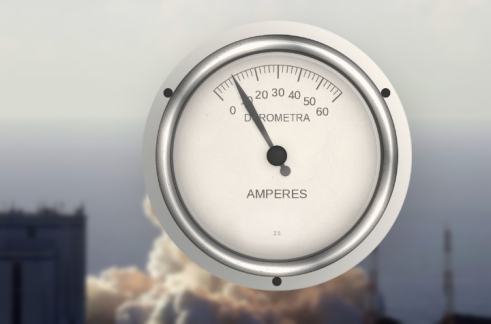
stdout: 10 A
